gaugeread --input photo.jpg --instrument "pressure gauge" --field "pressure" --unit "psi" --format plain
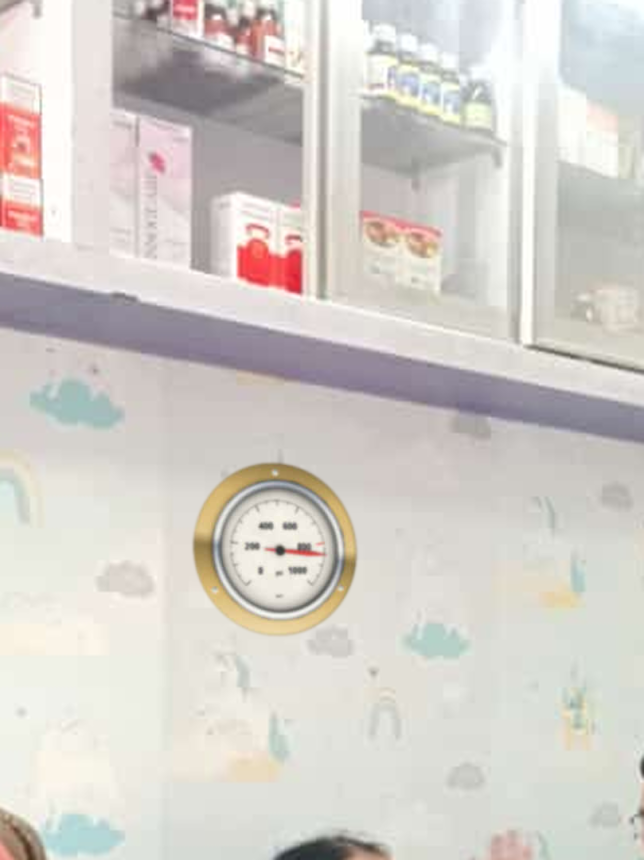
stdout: 850 psi
